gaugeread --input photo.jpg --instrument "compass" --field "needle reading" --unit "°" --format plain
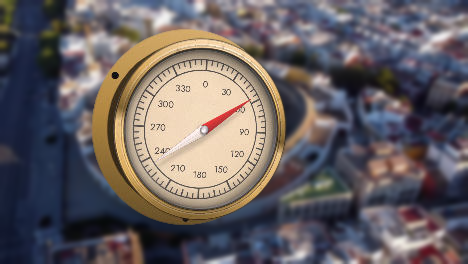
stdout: 55 °
